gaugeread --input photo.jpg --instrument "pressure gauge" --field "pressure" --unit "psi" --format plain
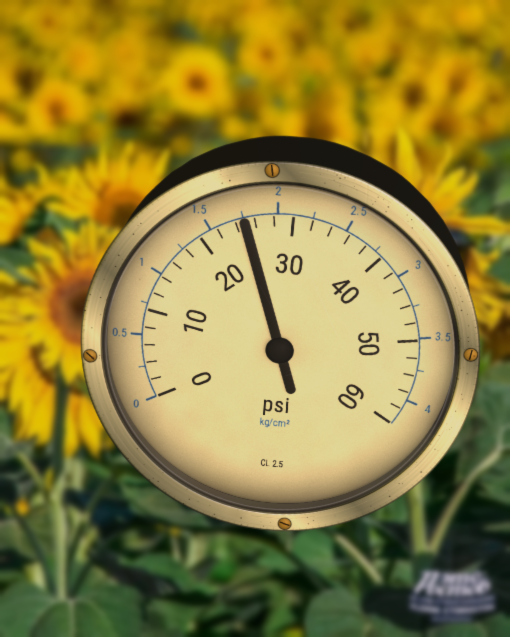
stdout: 25 psi
